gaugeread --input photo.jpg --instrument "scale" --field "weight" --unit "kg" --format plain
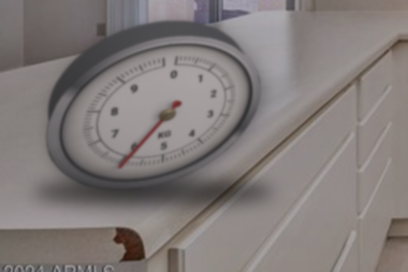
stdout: 6 kg
